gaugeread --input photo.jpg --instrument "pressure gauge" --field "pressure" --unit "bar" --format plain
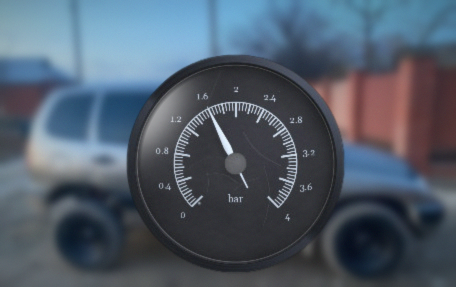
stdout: 1.6 bar
